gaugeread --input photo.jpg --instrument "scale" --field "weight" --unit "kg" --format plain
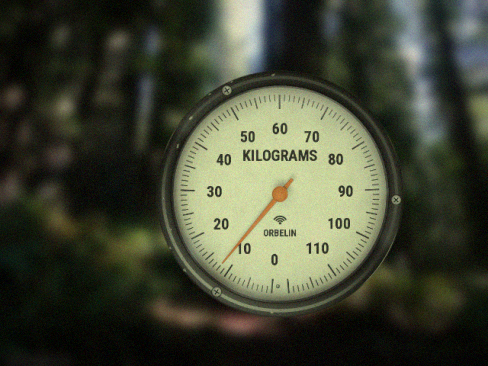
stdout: 12 kg
